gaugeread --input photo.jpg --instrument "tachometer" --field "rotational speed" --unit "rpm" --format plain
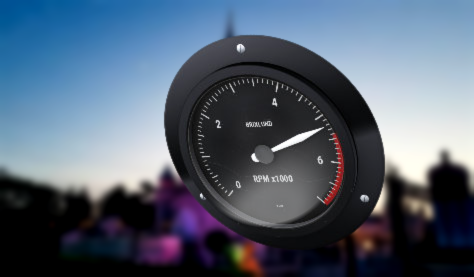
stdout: 5200 rpm
